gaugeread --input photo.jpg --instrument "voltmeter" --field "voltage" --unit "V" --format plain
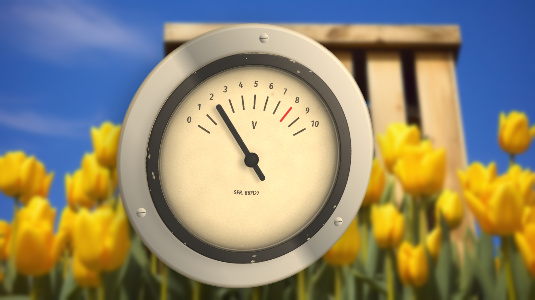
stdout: 2 V
